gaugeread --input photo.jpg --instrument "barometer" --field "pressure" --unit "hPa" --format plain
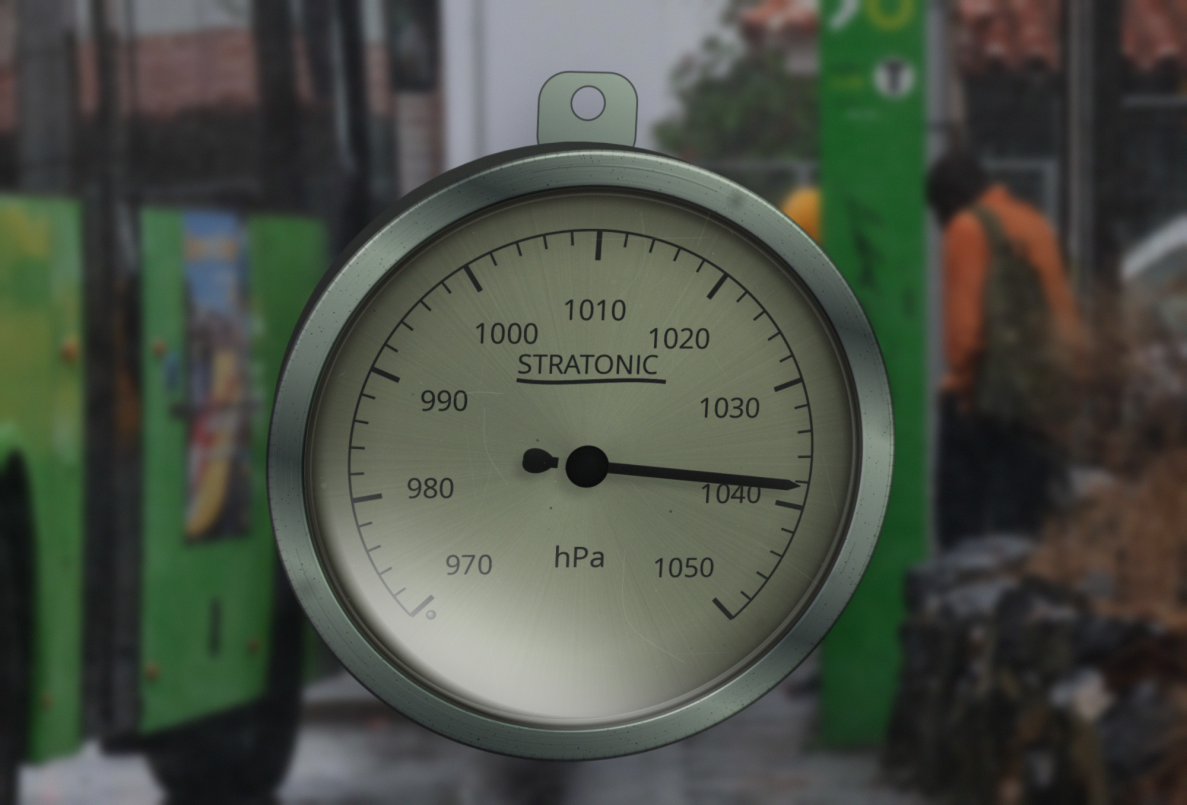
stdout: 1038 hPa
